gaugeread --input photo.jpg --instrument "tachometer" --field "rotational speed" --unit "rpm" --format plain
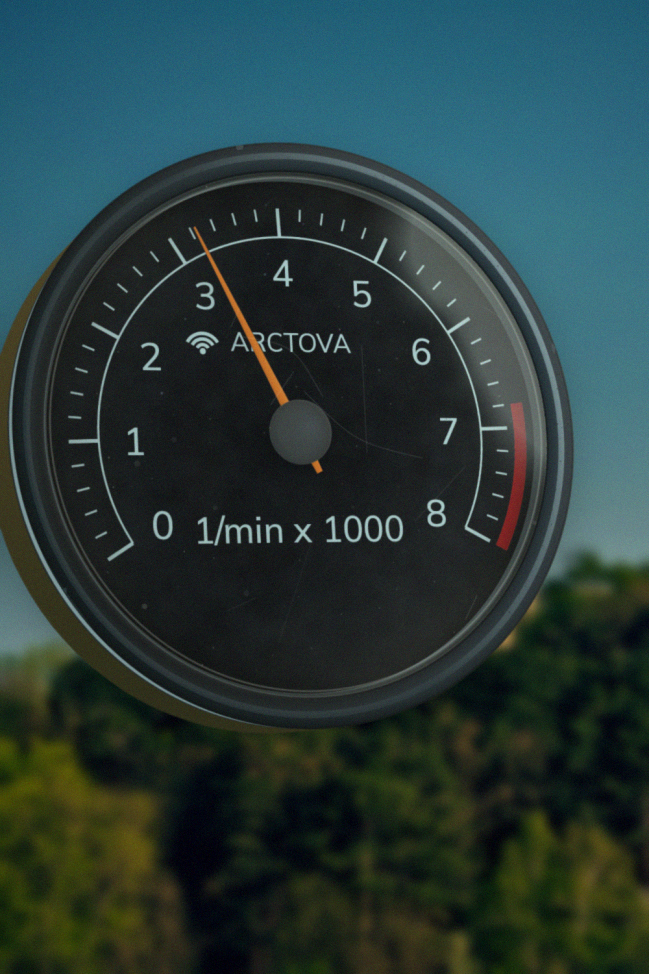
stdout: 3200 rpm
